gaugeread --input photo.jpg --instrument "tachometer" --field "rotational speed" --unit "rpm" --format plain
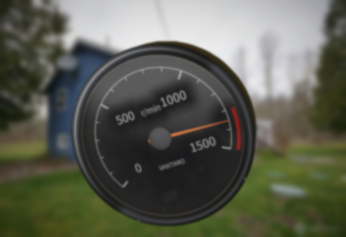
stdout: 1350 rpm
